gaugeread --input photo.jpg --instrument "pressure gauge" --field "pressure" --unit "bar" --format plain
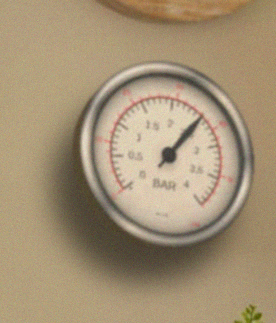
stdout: 2.5 bar
